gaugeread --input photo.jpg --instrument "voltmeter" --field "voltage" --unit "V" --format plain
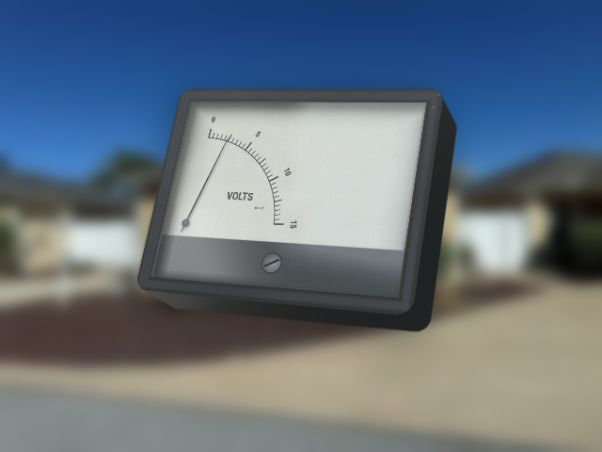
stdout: 2.5 V
